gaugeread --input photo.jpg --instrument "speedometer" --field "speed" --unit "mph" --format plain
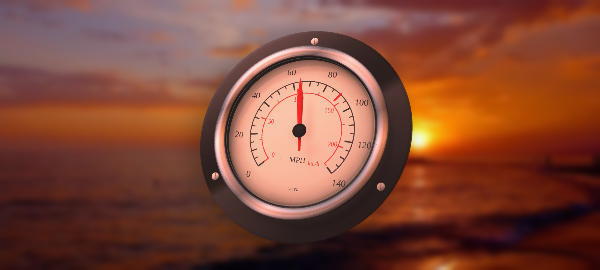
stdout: 65 mph
